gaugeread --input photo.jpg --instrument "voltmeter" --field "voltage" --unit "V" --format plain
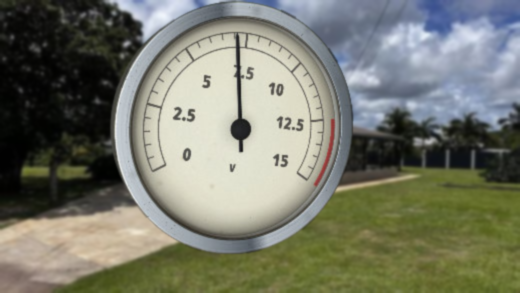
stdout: 7 V
